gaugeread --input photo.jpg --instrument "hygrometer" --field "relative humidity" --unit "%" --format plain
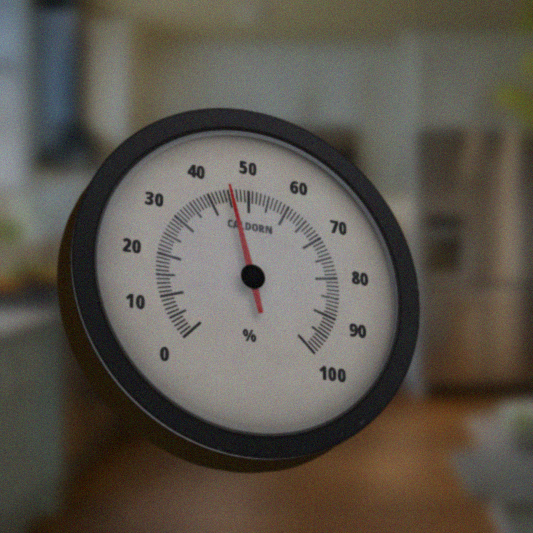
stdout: 45 %
